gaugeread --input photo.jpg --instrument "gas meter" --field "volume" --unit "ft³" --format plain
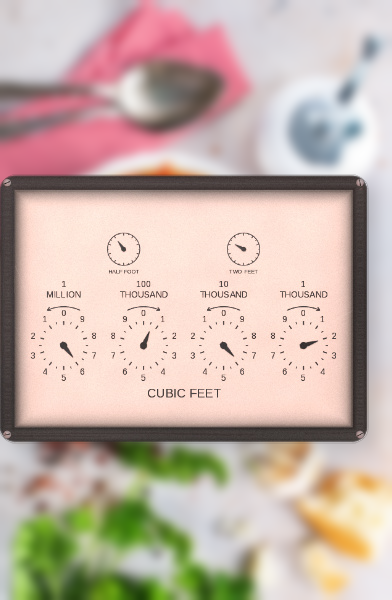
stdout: 606200 ft³
